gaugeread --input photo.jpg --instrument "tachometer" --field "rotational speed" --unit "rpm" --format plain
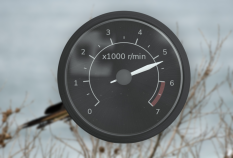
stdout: 5250 rpm
